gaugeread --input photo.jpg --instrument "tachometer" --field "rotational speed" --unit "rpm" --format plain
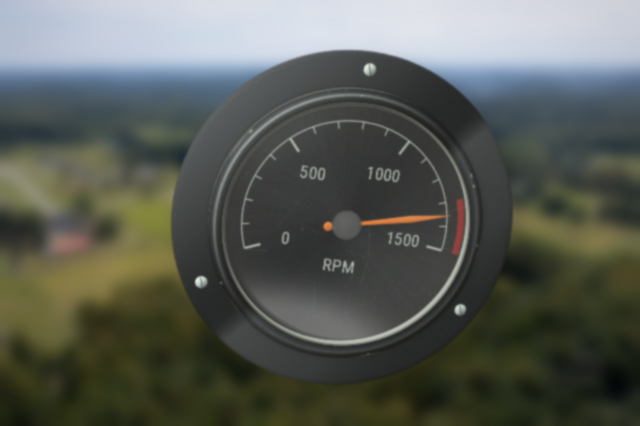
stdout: 1350 rpm
